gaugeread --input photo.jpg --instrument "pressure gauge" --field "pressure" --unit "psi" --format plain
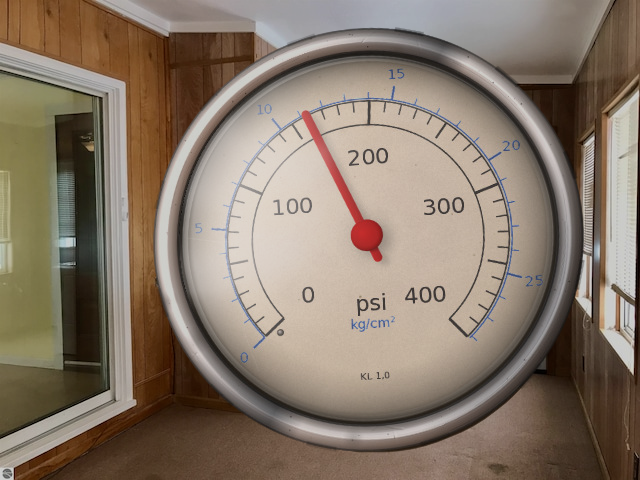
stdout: 160 psi
